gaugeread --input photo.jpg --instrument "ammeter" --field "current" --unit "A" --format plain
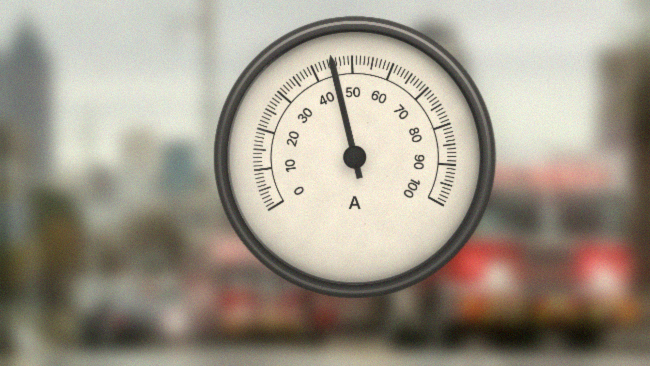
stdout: 45 A
